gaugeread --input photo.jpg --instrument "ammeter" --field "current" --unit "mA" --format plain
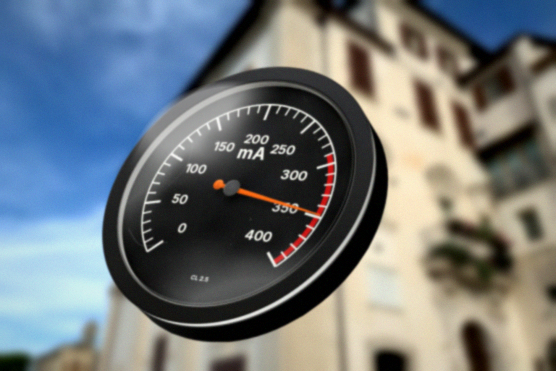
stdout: 350 mA
